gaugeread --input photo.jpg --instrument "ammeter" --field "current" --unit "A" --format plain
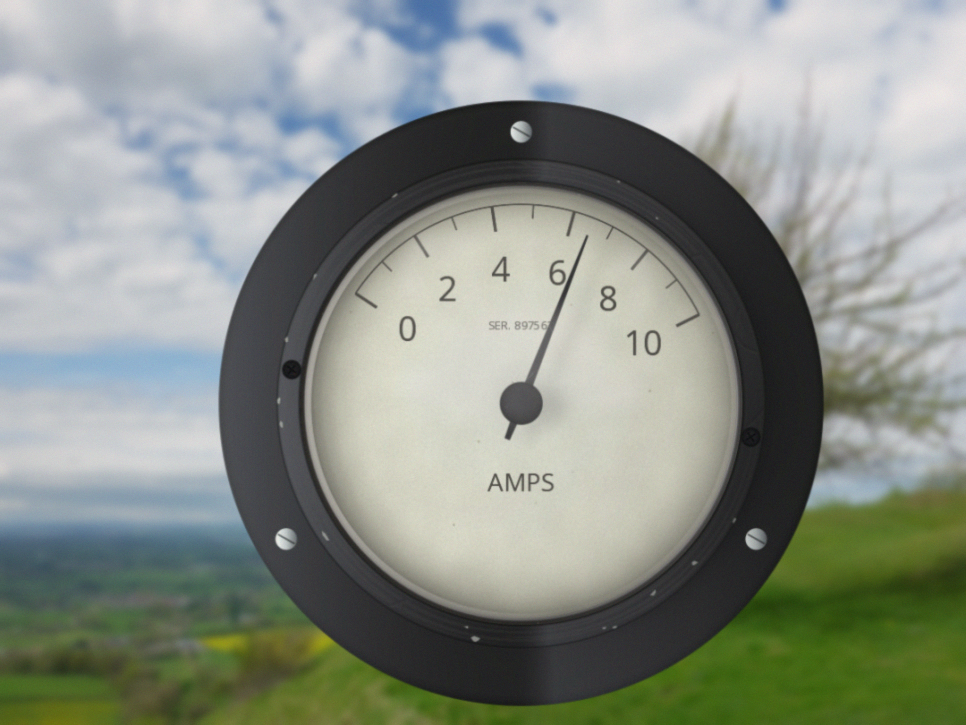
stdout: 6.5 A
